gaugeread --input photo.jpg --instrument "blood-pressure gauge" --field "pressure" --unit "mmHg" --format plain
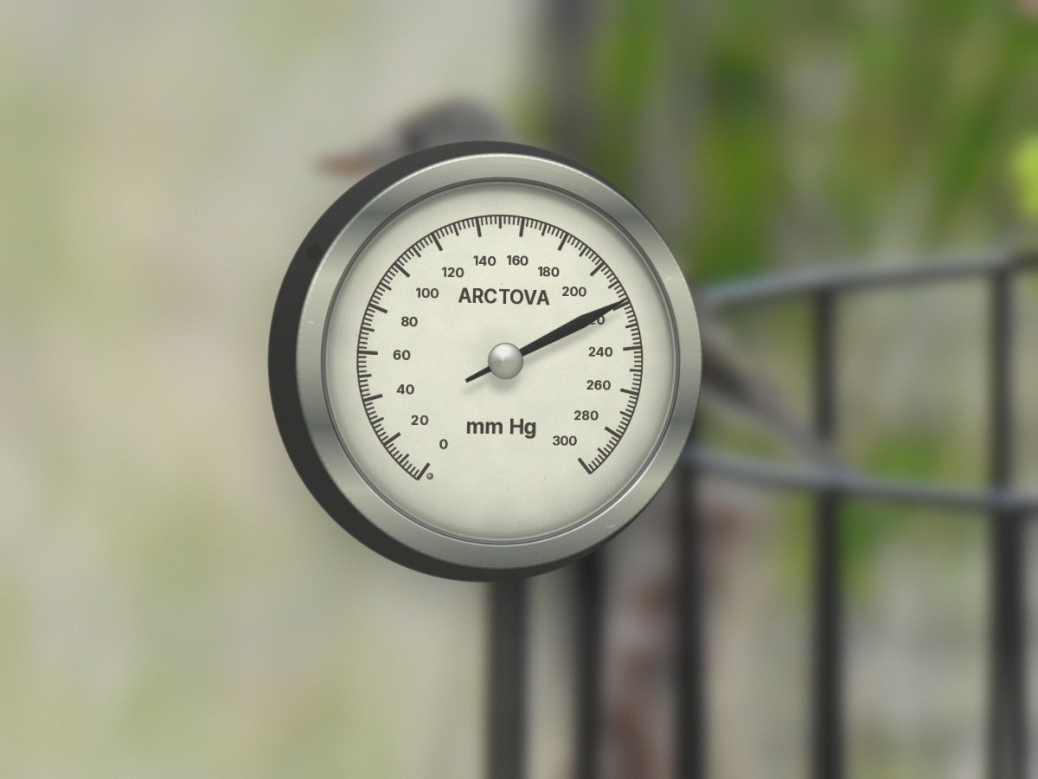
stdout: 218 mmHg
